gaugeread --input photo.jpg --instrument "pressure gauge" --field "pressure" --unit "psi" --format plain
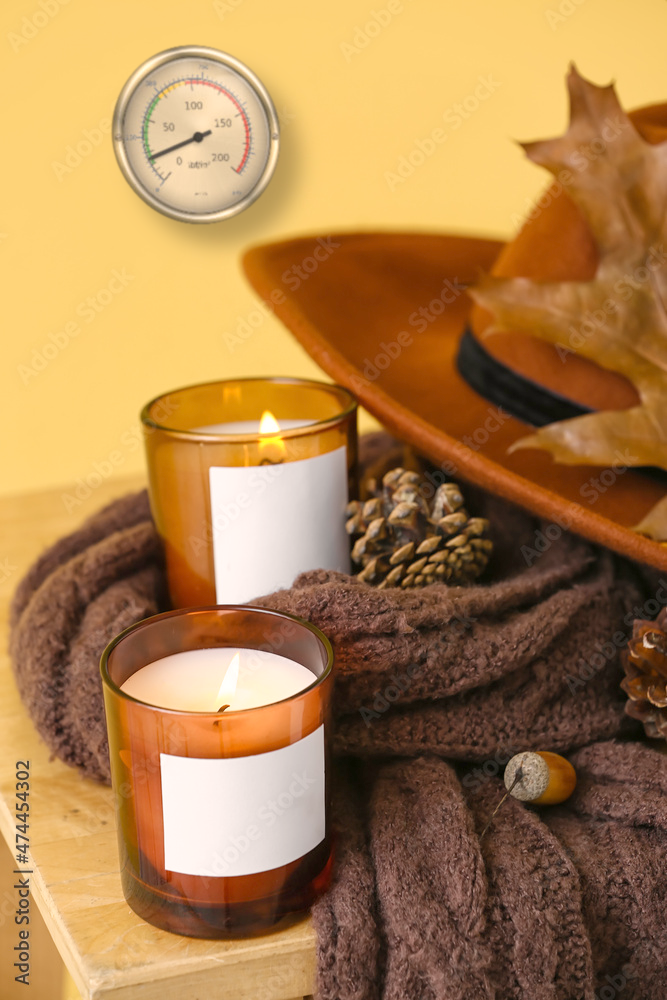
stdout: 20 psi
